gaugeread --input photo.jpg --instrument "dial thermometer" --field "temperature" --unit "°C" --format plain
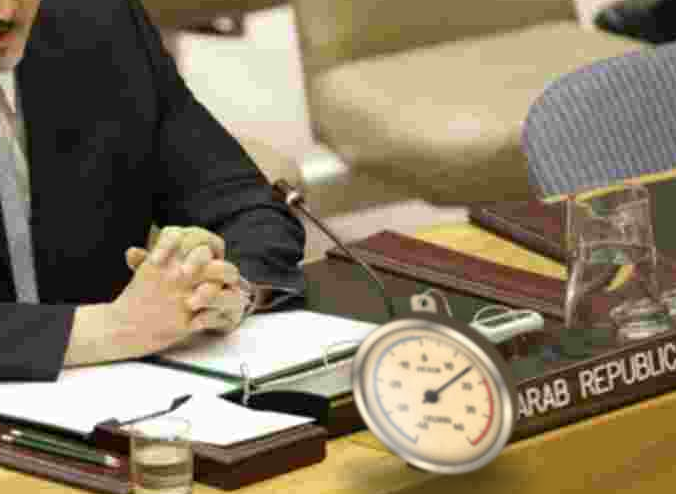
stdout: 15 °C
